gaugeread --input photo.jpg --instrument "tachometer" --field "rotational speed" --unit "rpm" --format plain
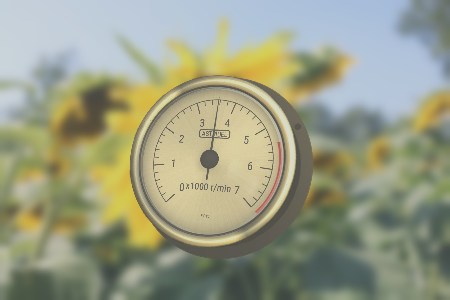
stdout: 3600 rpm
